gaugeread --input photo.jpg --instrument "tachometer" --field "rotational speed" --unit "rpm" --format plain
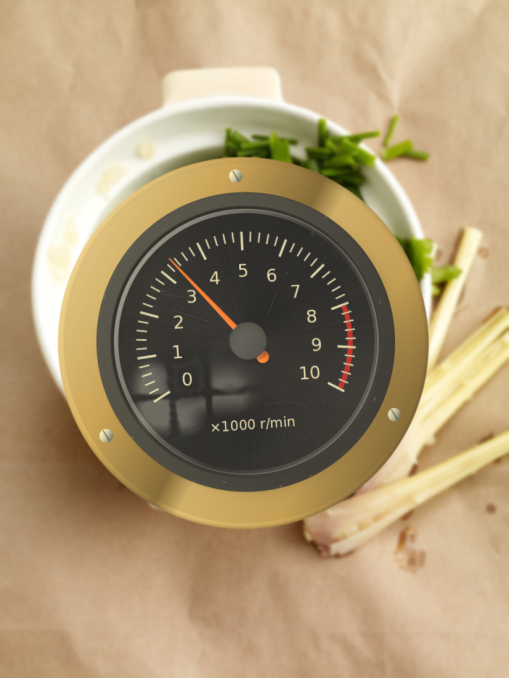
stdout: 3300 rpm
